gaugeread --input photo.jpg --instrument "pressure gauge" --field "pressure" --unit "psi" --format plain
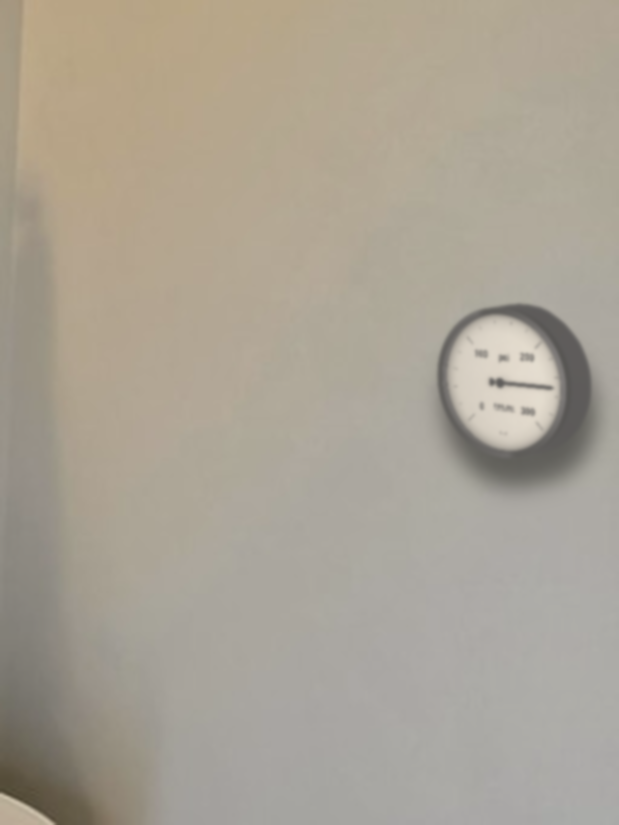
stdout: 250 psi
